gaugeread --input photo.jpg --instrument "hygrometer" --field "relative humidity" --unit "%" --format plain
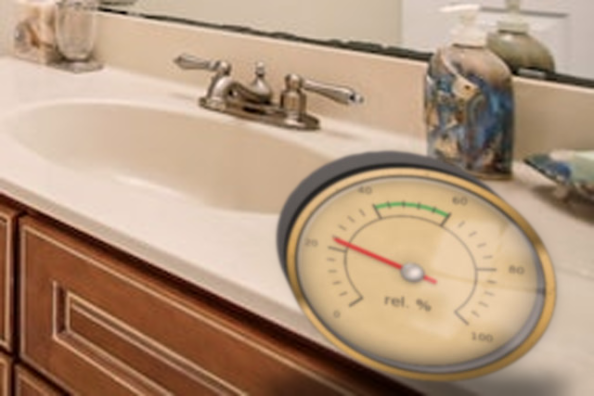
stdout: 24 %
